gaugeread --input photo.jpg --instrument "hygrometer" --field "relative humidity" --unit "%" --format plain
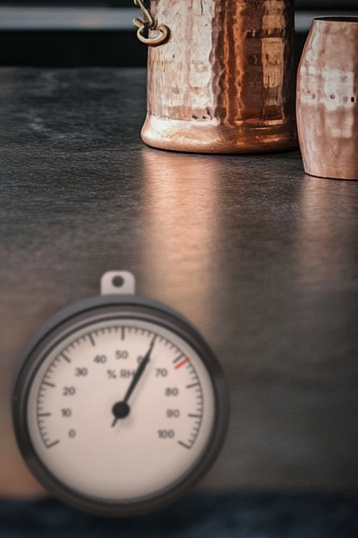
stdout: 60 %
